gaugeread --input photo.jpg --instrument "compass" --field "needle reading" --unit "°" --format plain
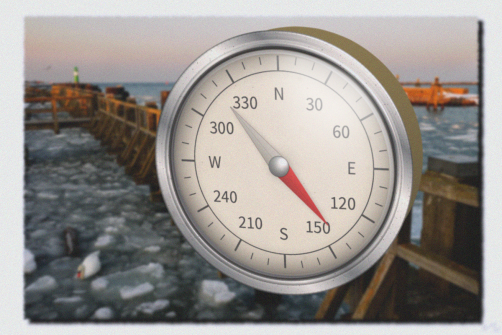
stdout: 140 °
